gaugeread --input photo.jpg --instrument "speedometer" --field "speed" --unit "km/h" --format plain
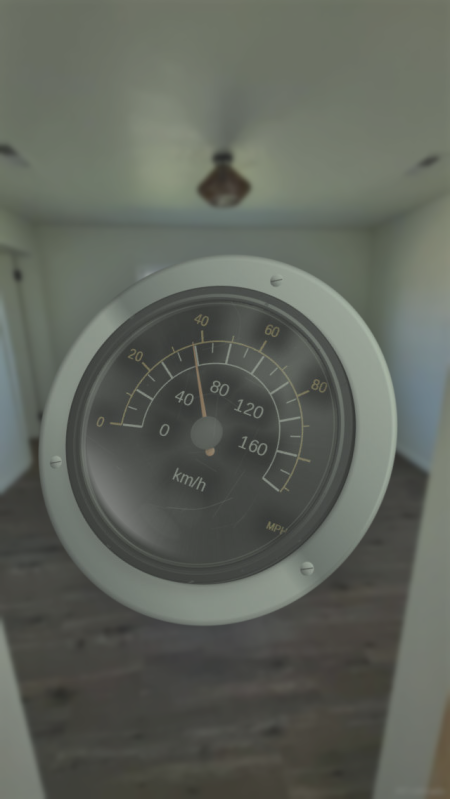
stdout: 60 km/h
